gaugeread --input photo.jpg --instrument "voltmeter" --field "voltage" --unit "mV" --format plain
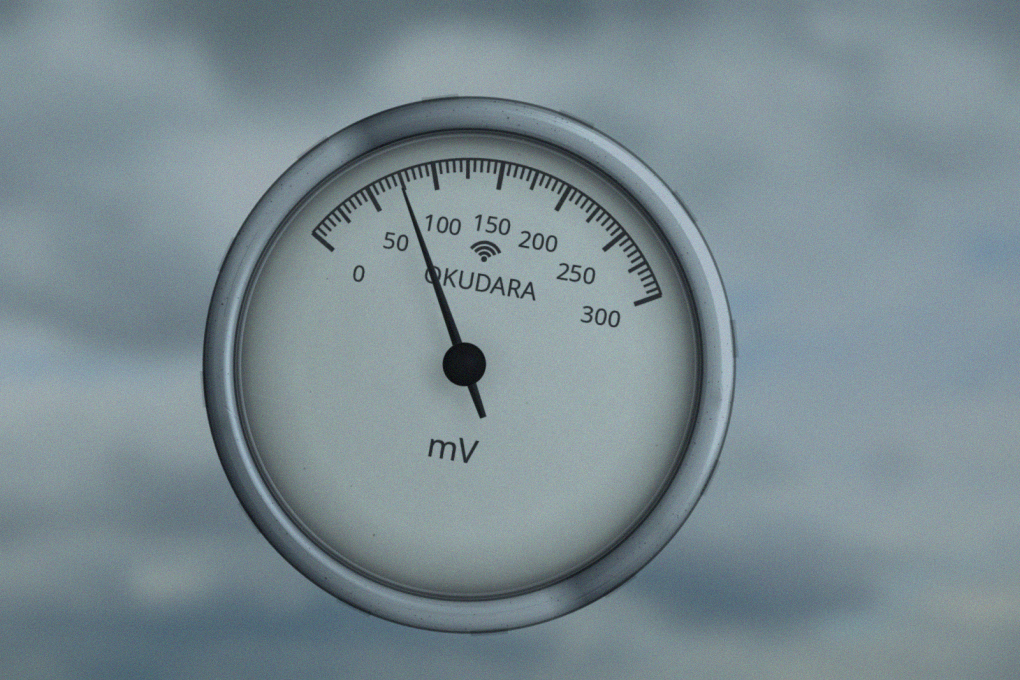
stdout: 75 mV
